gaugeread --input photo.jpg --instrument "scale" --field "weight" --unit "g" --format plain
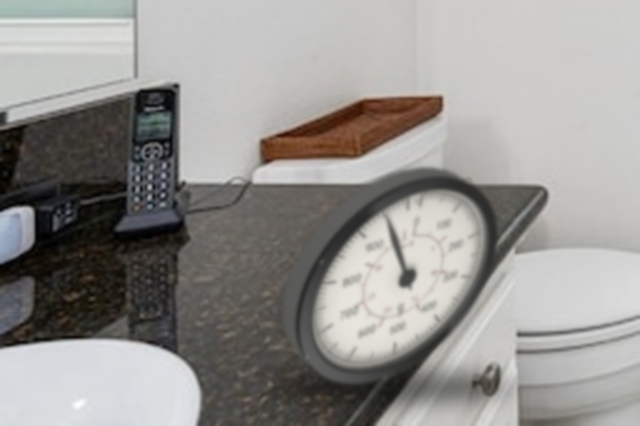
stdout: 950 g
